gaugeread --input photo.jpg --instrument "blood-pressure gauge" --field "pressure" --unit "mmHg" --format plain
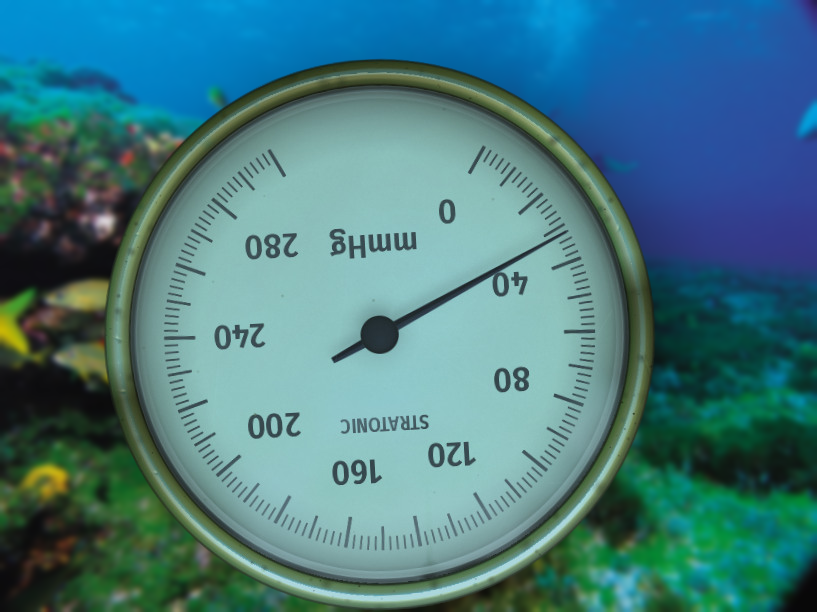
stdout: 32 mmHg
